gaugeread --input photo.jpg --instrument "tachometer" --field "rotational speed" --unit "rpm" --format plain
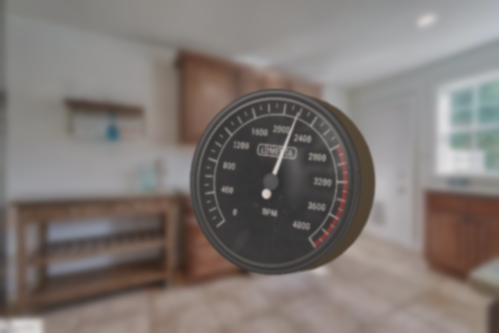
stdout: 2200 rpm
